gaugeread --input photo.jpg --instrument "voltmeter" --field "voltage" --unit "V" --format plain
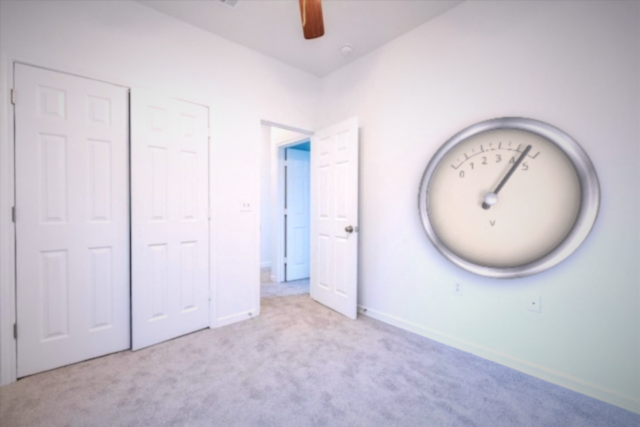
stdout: 4.5 V
